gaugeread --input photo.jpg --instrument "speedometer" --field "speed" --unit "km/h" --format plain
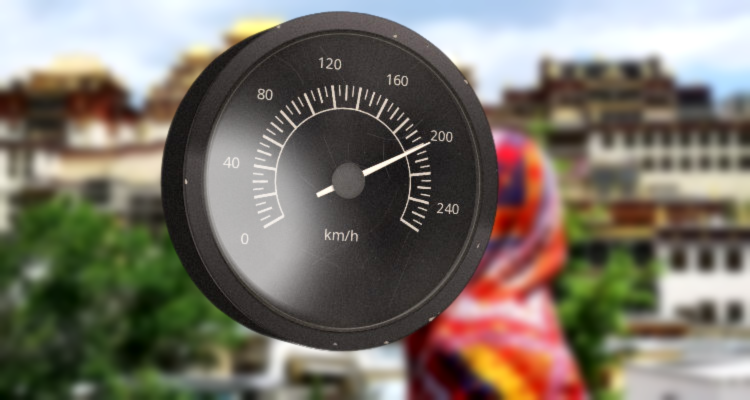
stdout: 200 km/h
